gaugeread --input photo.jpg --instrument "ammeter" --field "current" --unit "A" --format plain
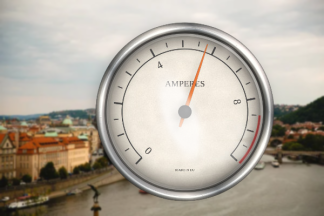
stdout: 5.75 A
